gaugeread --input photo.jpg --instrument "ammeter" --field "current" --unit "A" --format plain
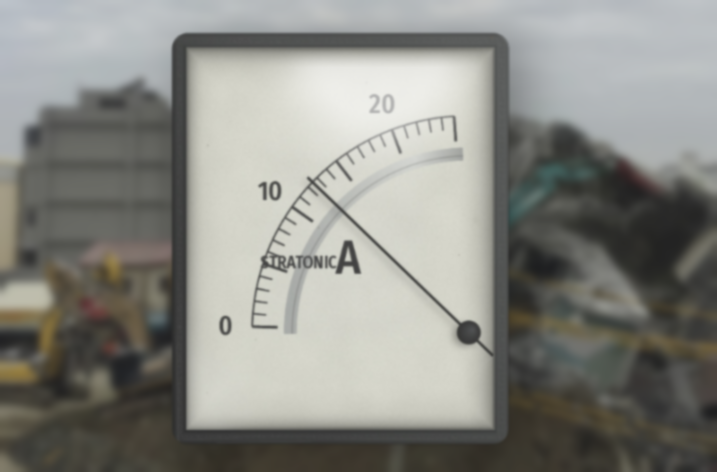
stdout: 12.5 A
